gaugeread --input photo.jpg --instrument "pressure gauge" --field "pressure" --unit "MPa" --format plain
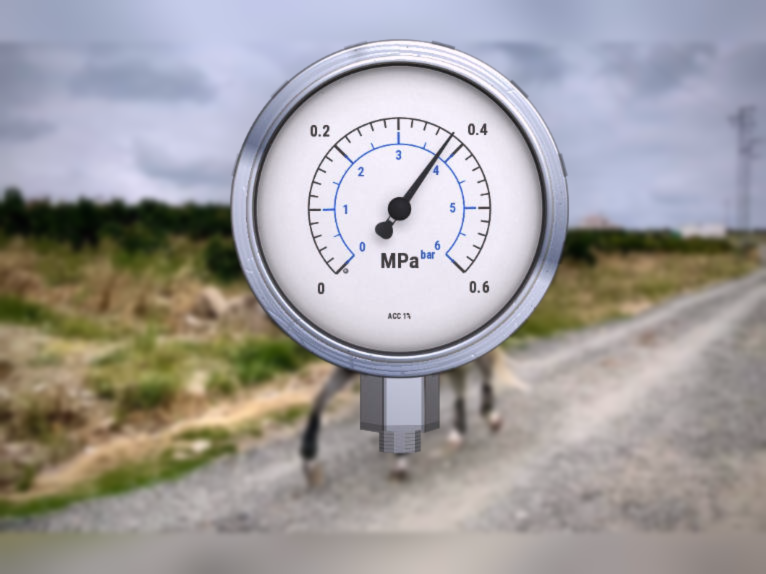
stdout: 0.38 MPa
